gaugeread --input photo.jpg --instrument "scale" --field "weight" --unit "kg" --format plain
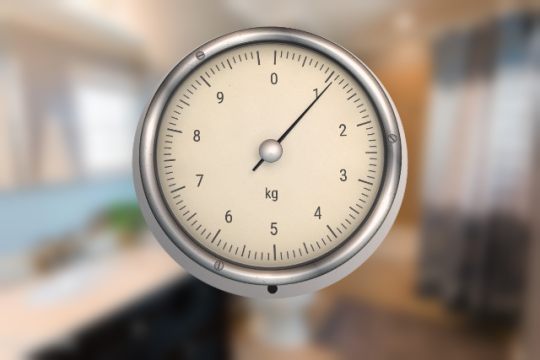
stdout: 1.1 kg
